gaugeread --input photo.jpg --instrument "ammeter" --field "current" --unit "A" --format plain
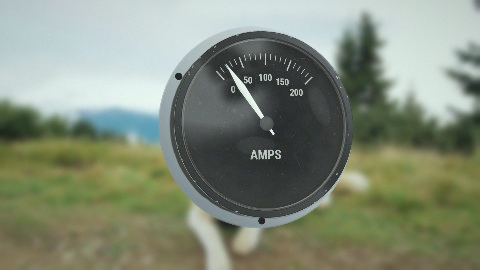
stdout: 20 A
